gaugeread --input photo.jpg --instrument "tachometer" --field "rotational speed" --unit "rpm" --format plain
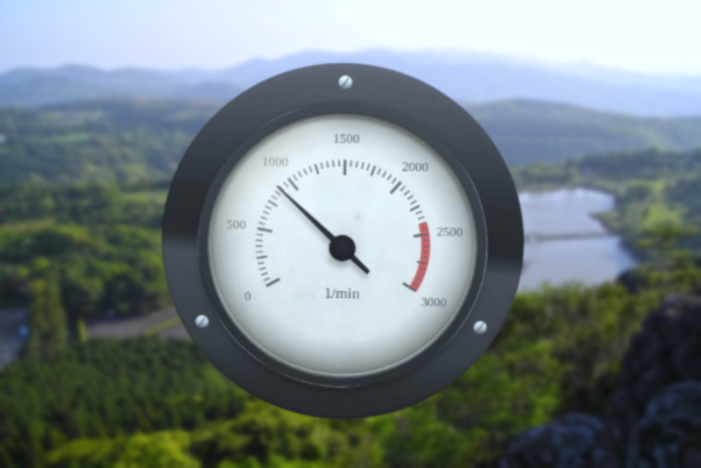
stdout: 900 rpm
